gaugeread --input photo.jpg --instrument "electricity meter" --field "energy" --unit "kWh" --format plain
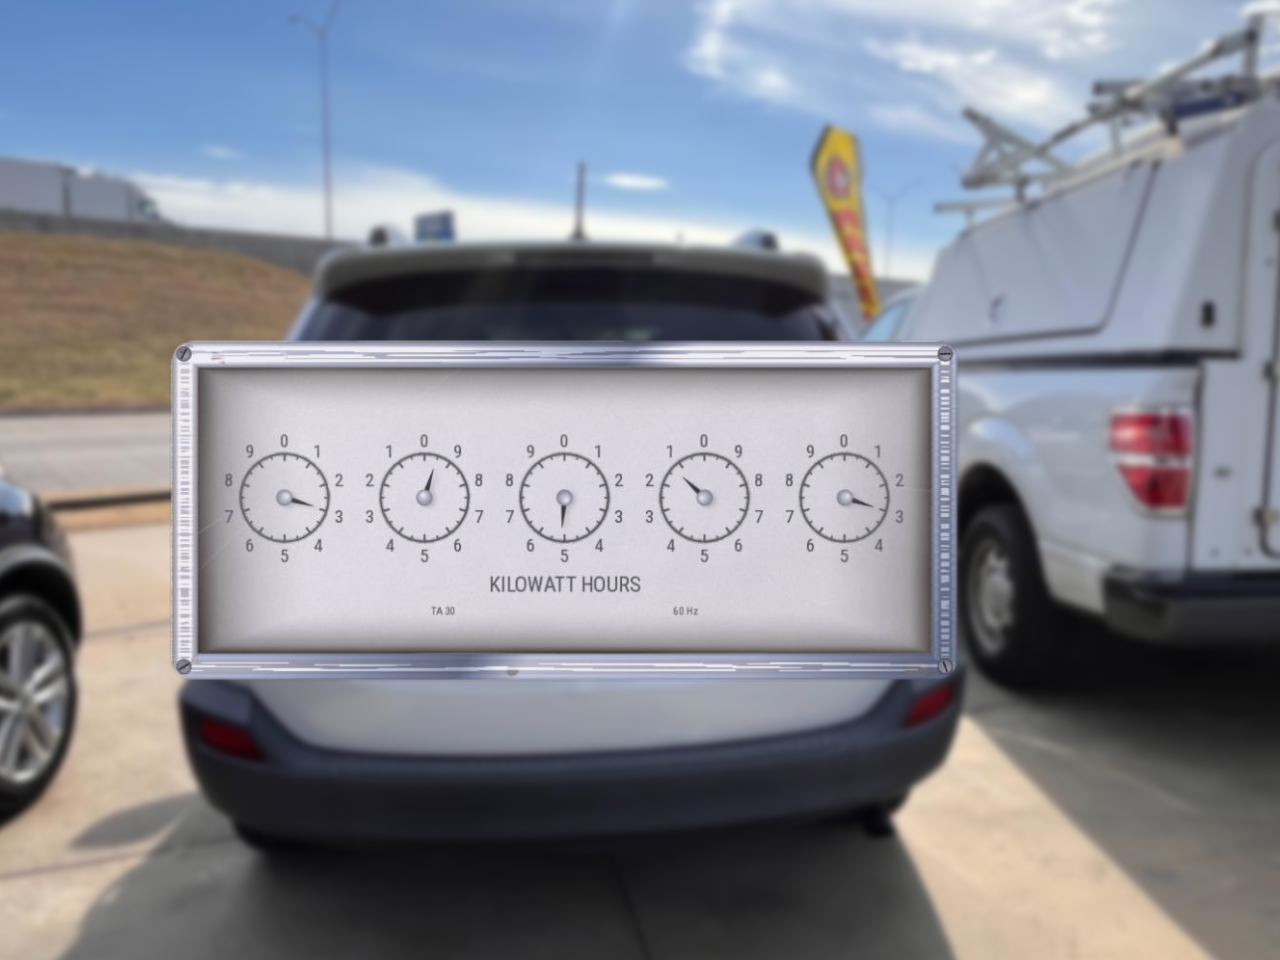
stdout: 29513 kWh
